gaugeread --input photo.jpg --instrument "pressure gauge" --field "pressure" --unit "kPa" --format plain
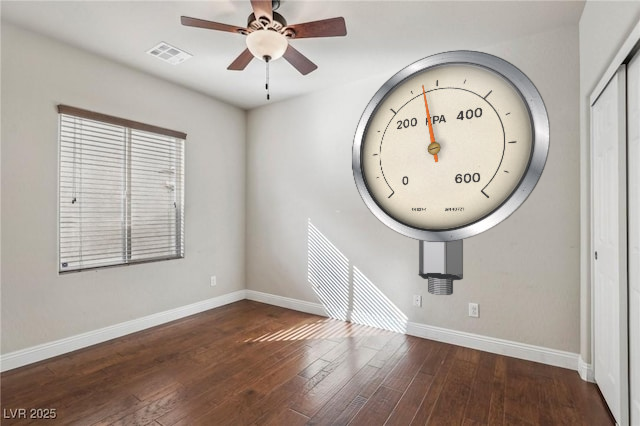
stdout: 275 kPa
